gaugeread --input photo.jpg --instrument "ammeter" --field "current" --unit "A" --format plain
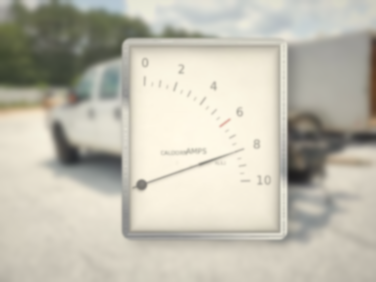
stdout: 8 A
